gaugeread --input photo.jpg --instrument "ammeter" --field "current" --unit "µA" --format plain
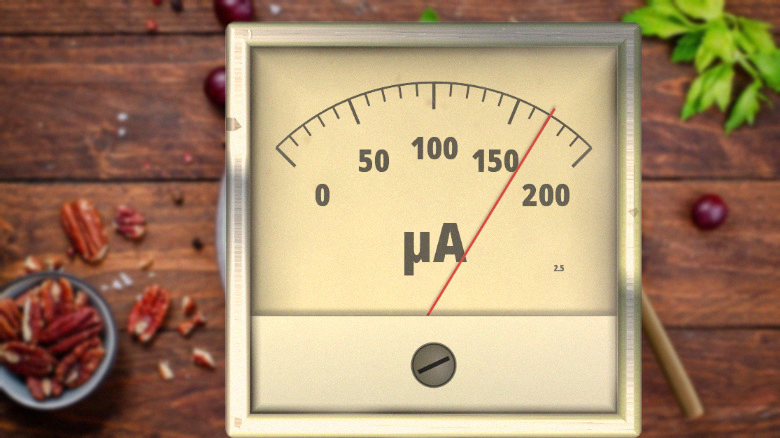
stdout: 170 µA
